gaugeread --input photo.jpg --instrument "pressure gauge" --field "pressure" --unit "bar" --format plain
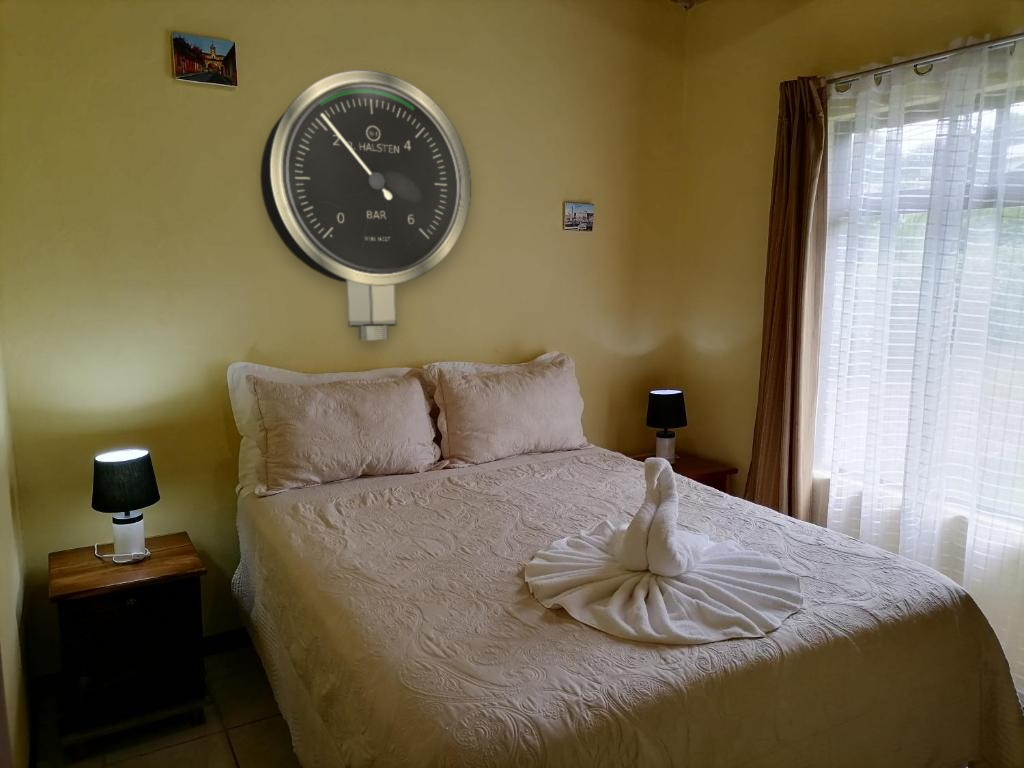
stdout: 2.1 bar
